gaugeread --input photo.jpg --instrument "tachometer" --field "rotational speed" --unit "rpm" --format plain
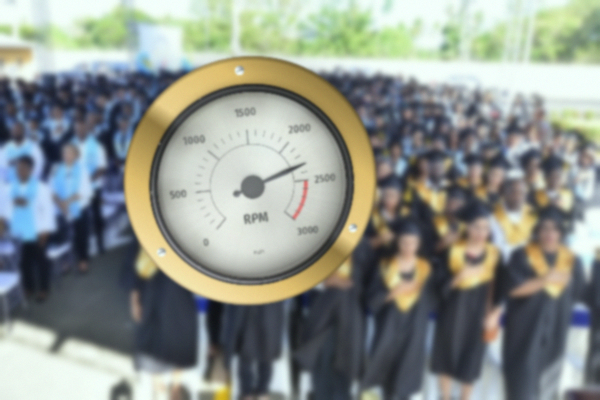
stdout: 2300 rpm
